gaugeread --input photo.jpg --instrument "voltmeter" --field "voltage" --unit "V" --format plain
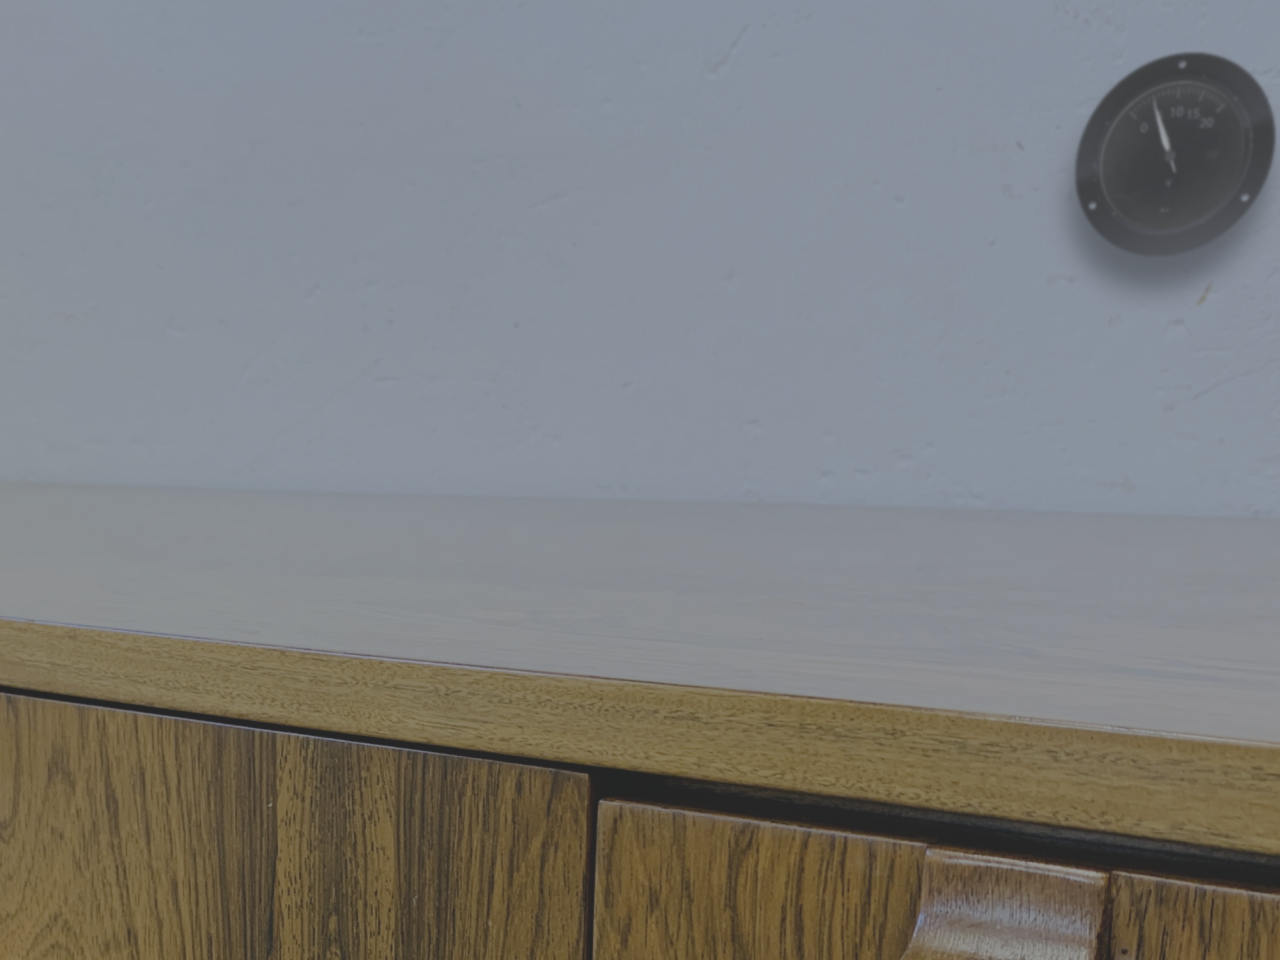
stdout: 5 V
